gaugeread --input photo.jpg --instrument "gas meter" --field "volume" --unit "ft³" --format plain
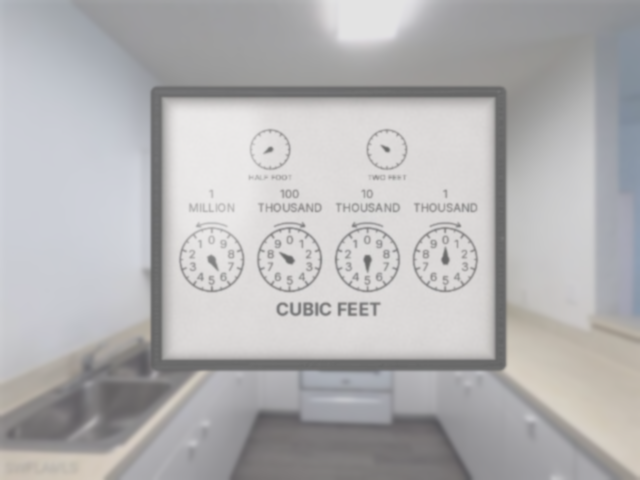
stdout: 585000 ft³
